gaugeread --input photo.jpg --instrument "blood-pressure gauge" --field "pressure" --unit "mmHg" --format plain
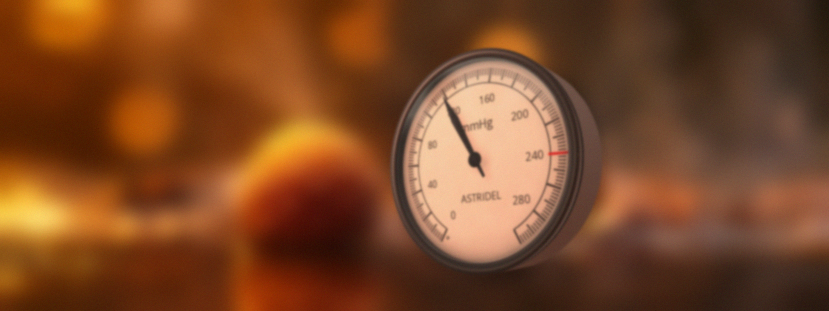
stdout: 120 mmHg
